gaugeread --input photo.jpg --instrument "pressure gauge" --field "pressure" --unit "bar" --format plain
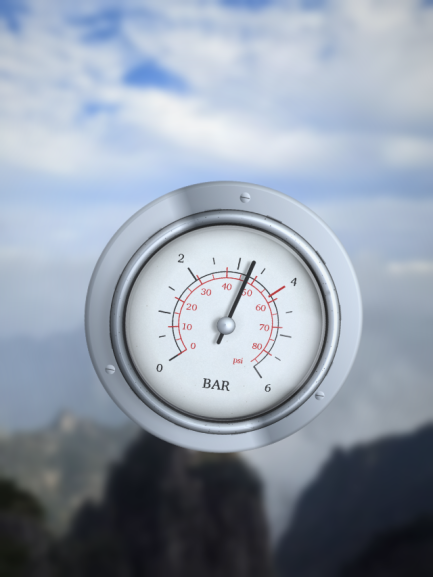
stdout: 3.25 bar
